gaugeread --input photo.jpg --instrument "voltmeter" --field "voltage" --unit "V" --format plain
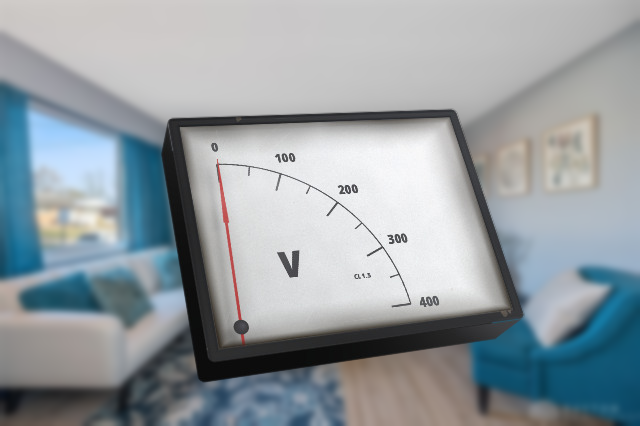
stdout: 0 V
